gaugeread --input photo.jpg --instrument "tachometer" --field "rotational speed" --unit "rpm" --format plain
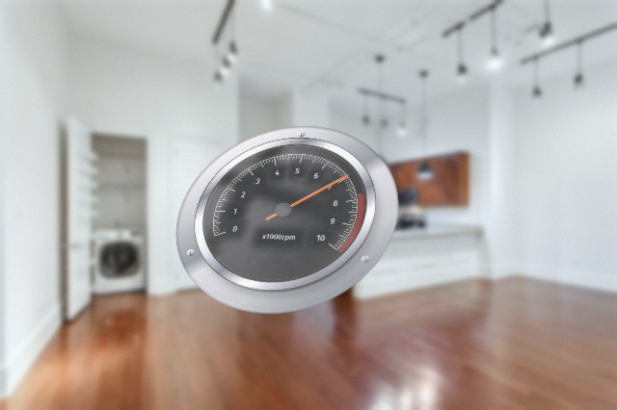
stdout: 7000 rpm
